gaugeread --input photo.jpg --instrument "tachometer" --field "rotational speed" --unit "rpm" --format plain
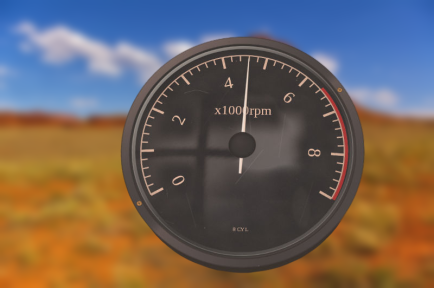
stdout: 4600 rpm
